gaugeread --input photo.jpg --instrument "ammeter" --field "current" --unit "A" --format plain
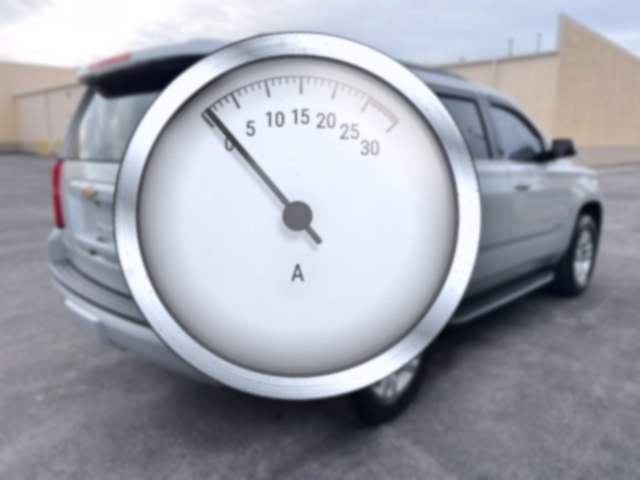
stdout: 1 A
